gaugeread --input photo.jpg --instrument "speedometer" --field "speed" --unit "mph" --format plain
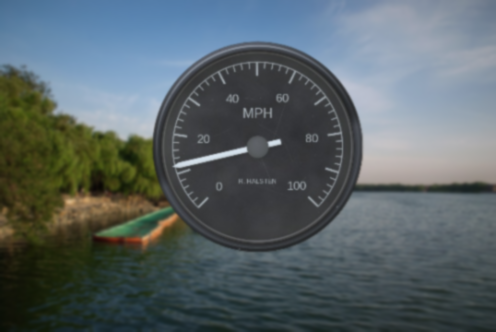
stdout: 12 mph
